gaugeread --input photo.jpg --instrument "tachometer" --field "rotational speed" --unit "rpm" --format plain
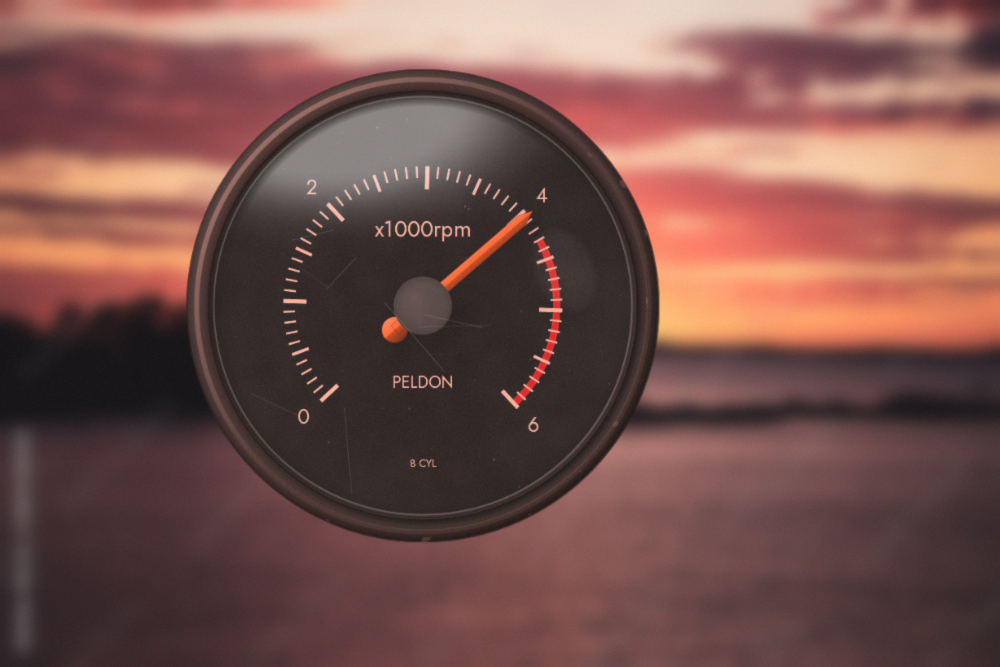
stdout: 4050 rpm
